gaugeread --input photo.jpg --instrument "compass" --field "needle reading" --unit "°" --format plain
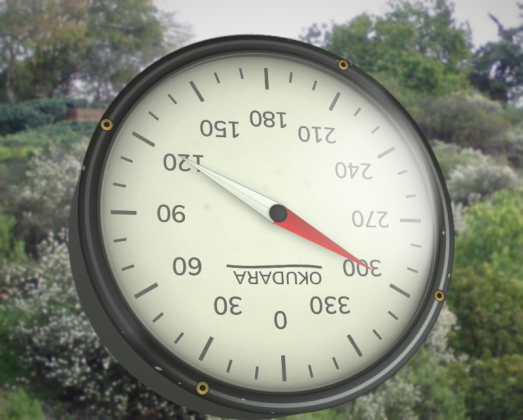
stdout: 300 °
